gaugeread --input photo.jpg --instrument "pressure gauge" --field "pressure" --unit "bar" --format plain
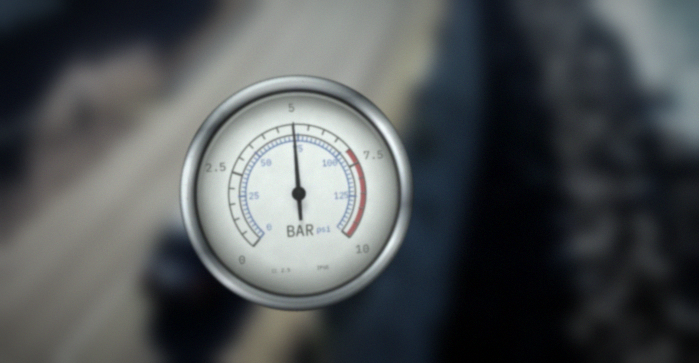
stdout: 5 bar
